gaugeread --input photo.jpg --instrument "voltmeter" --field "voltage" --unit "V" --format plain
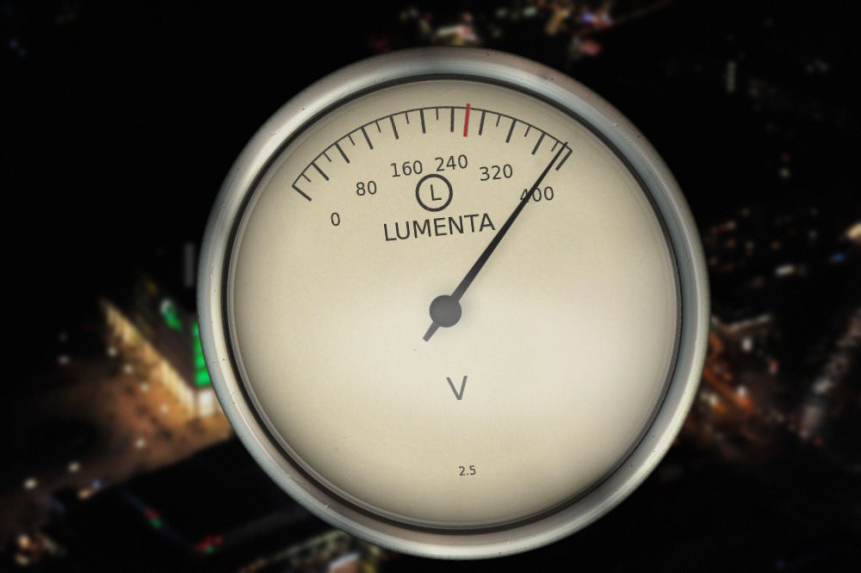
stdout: 390 V
